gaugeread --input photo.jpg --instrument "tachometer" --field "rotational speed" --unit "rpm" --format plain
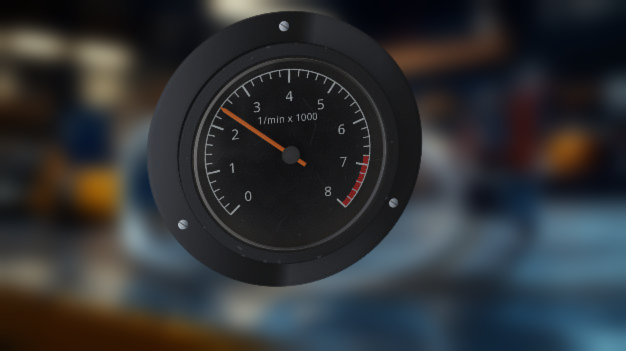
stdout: 2400 rpm
